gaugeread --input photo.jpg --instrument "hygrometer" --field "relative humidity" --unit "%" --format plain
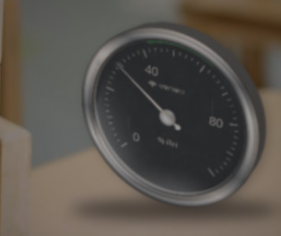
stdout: 30 %
